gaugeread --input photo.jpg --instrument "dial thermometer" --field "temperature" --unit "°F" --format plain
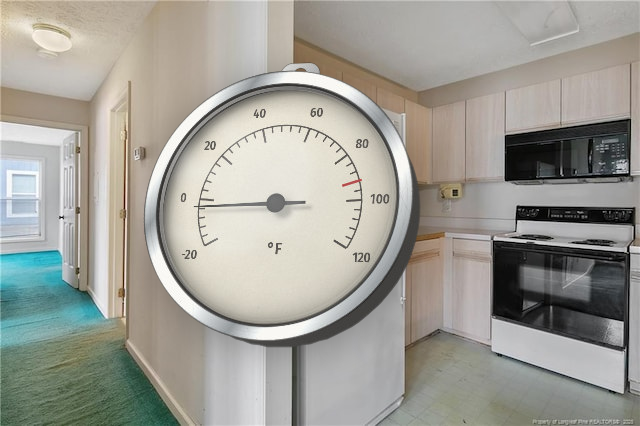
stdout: -4 °F
